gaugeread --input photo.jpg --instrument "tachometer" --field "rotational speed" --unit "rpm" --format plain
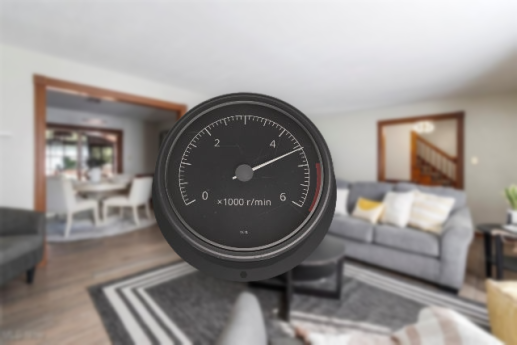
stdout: 4600 rpm
